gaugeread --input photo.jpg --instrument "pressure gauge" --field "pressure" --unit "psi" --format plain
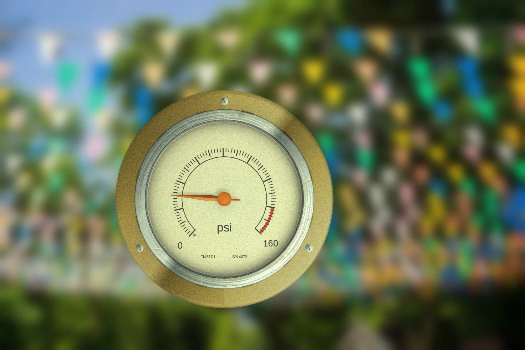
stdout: 30 psi
